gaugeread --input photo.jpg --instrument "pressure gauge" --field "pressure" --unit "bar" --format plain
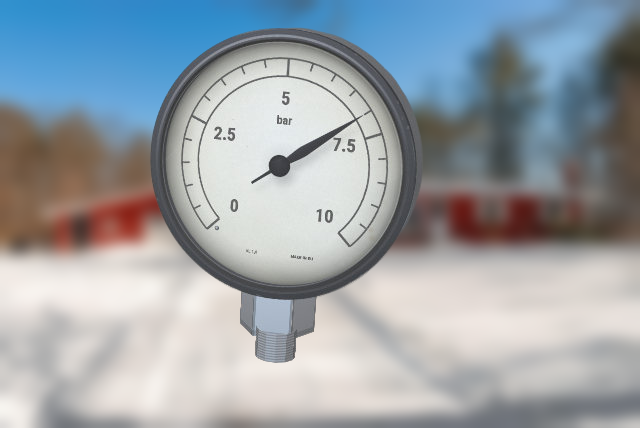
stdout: 7 bar
